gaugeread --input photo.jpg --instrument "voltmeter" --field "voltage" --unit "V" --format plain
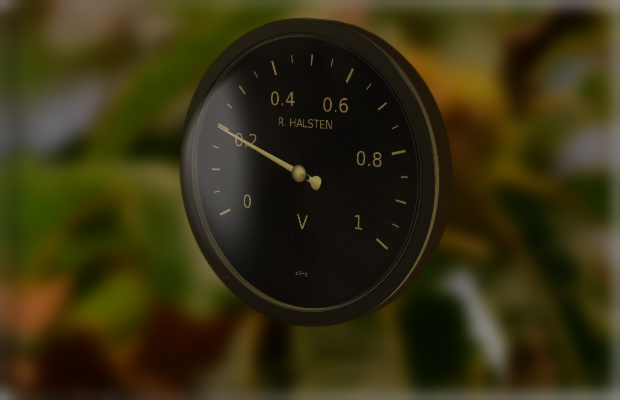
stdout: 0.2 V
